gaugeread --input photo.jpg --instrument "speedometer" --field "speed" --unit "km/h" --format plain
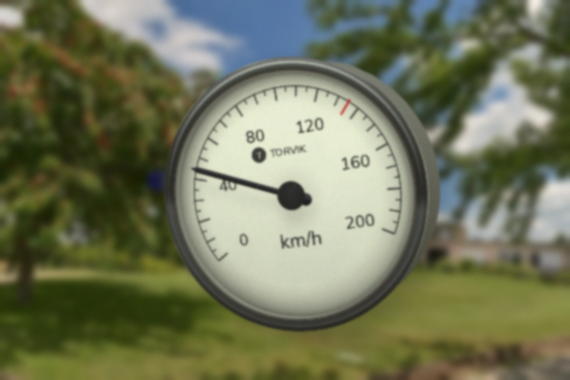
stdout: 45 km/h
